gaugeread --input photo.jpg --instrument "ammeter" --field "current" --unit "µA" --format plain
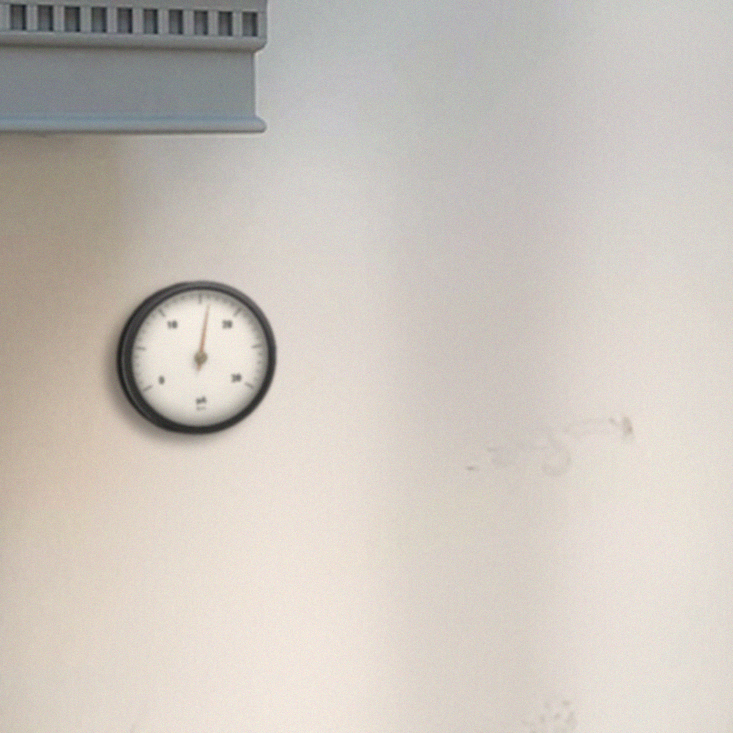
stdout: 16 µA
